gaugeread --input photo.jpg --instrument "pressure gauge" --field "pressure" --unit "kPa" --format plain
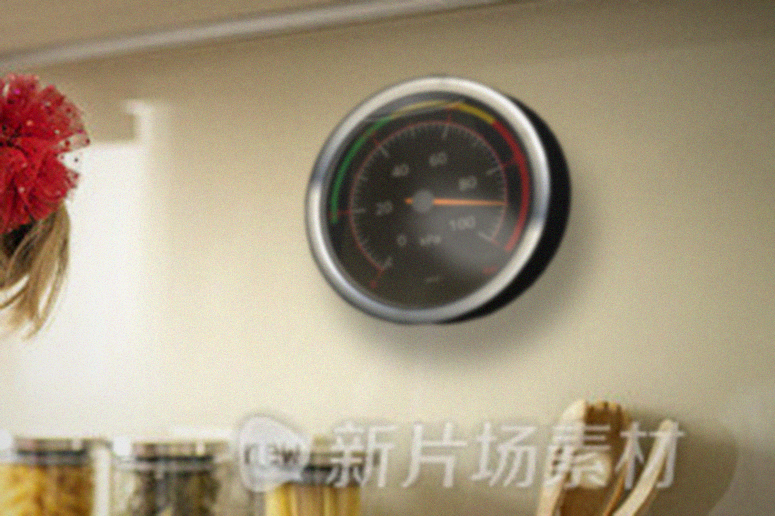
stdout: 90 kPa
